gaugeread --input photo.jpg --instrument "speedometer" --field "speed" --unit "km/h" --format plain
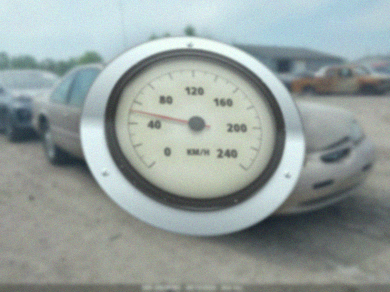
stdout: 50 km/h
